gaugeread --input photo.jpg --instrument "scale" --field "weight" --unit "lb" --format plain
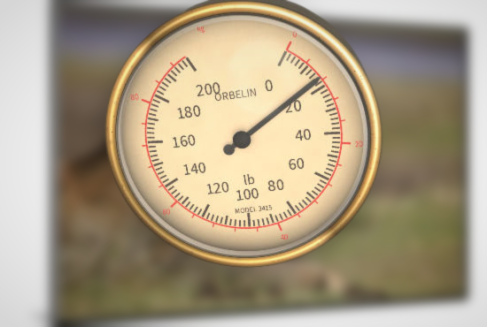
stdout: 16 lb
